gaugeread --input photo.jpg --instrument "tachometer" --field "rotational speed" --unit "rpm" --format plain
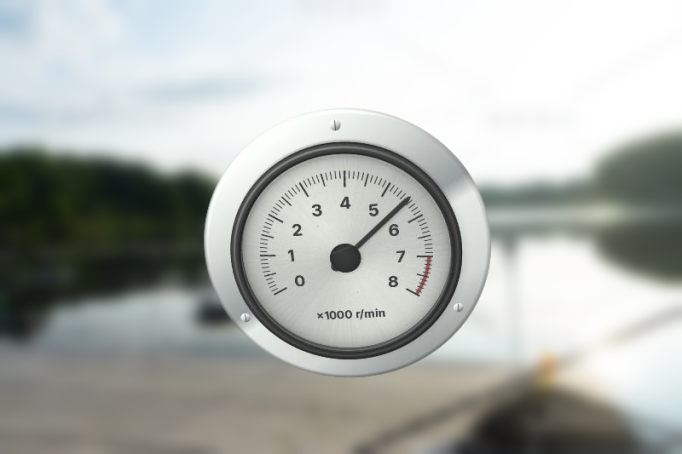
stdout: 5500 rpm
